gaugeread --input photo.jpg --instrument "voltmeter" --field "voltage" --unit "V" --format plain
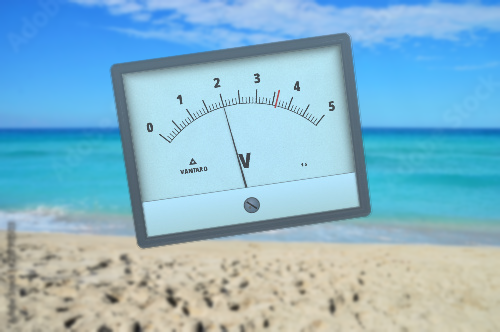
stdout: 2 V
